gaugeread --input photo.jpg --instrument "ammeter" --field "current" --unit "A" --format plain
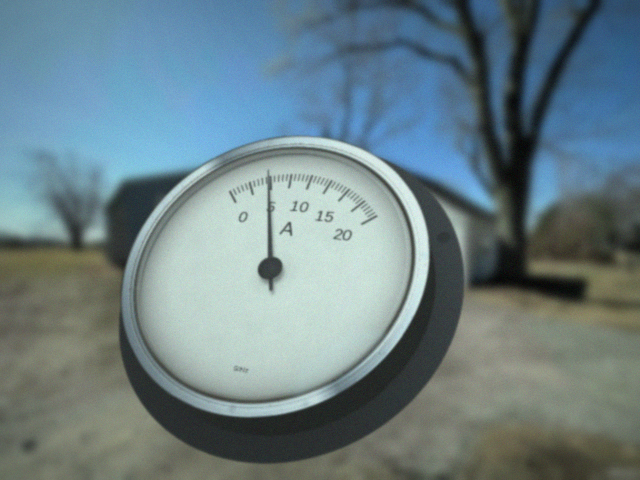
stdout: 5 A
